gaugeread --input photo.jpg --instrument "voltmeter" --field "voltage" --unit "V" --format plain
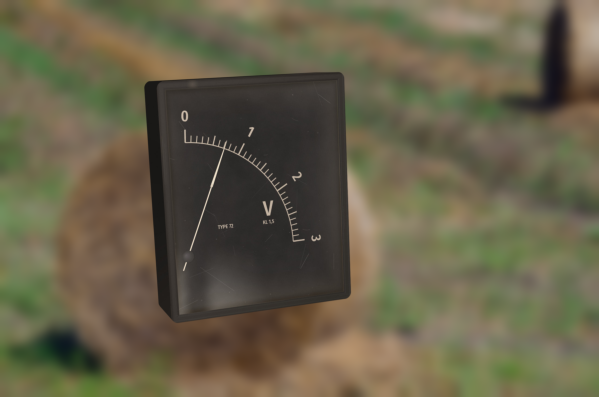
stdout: 0.7 V
